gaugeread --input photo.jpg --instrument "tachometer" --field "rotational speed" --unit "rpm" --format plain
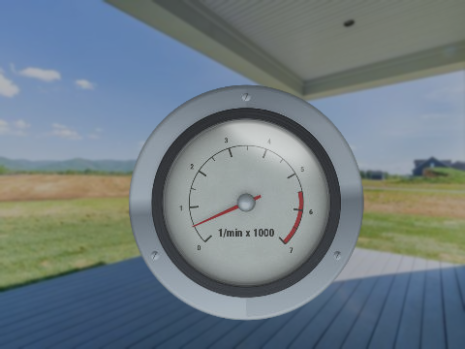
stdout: 500 rpm
